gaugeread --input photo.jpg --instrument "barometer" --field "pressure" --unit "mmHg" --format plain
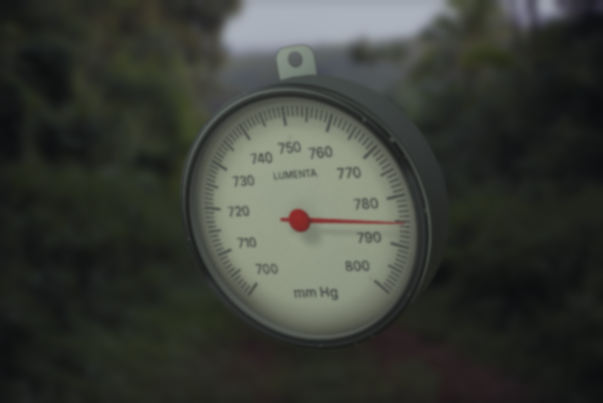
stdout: 785 mmHg
